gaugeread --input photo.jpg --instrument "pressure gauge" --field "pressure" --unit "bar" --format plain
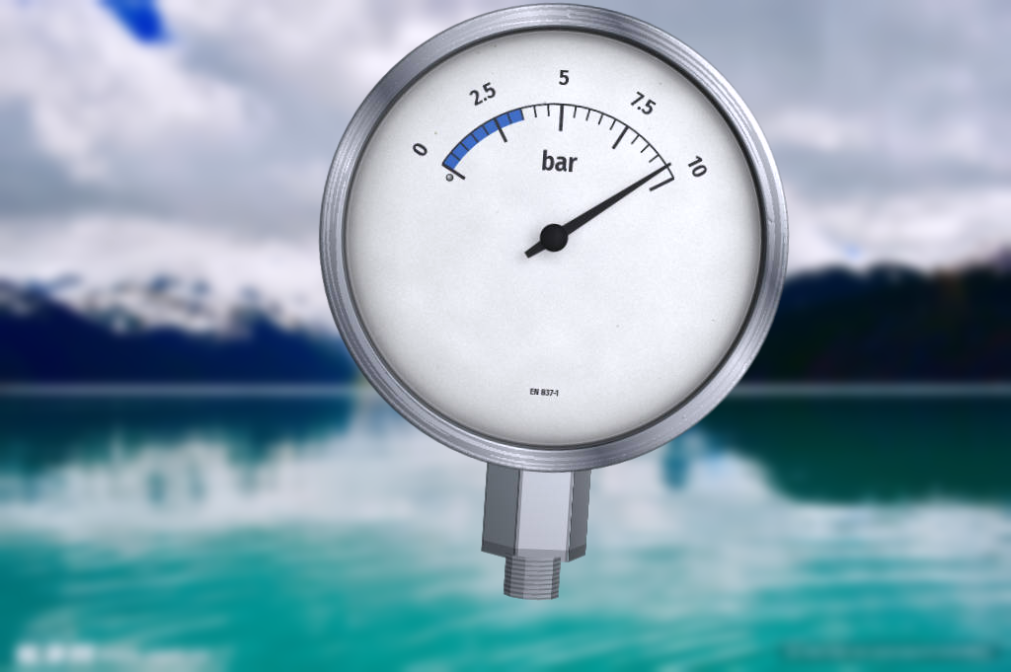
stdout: 9.5 bar
